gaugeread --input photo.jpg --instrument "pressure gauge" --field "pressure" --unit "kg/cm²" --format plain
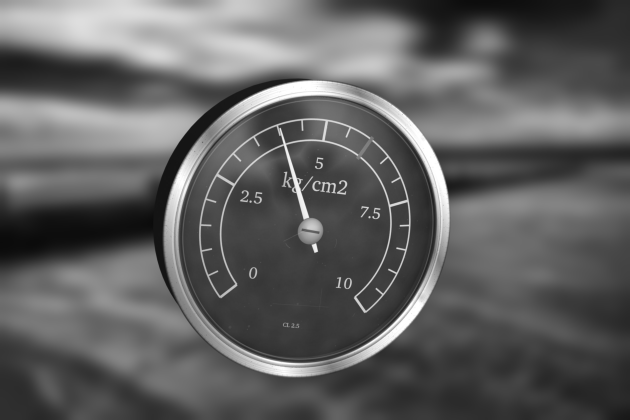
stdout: 4 kg/cm²
